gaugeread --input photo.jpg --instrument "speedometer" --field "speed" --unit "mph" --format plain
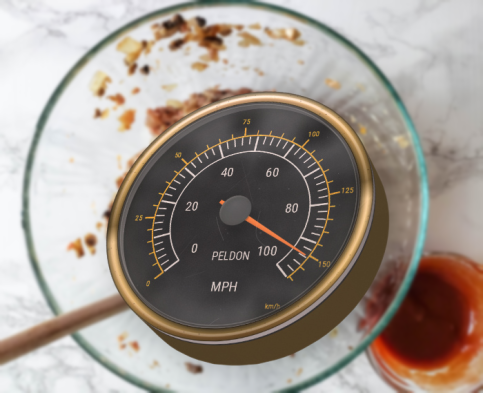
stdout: 94 mph
